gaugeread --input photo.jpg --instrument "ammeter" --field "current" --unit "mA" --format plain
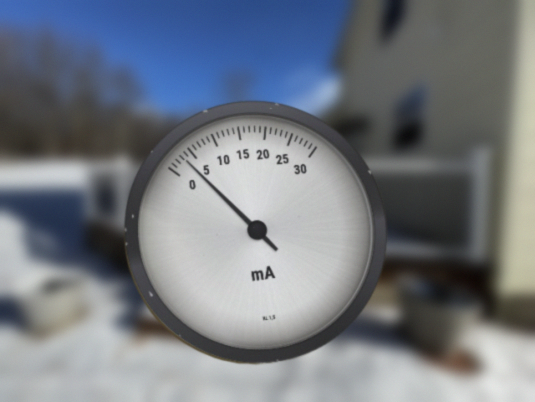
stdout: 3 mA
